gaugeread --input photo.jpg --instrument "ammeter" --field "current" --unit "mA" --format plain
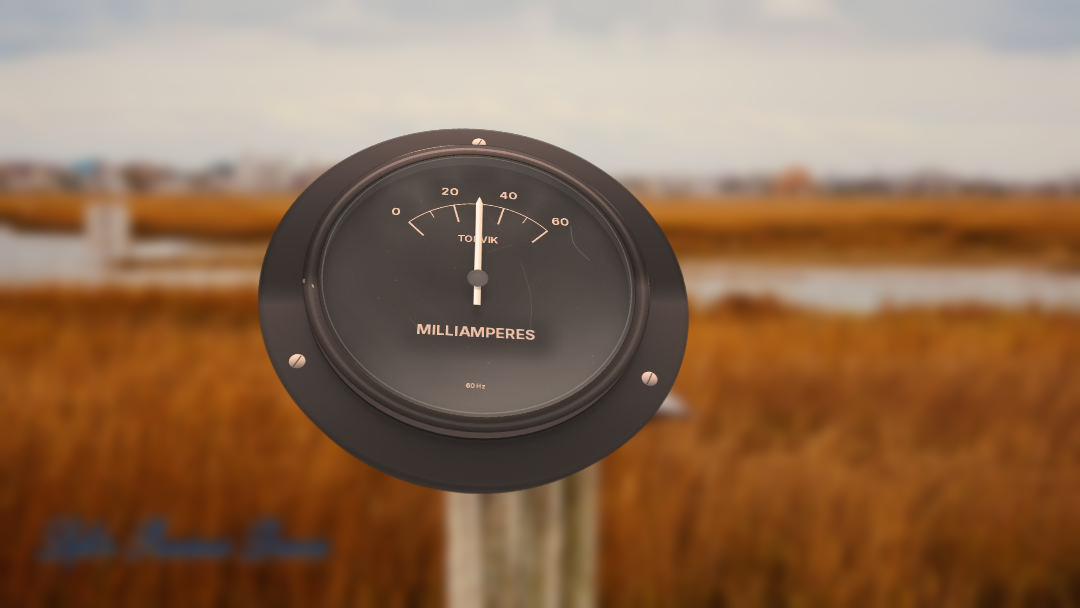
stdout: 30 mA
